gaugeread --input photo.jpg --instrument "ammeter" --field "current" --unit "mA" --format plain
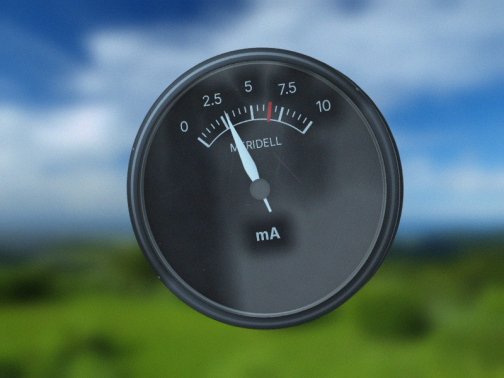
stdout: 3 mA
